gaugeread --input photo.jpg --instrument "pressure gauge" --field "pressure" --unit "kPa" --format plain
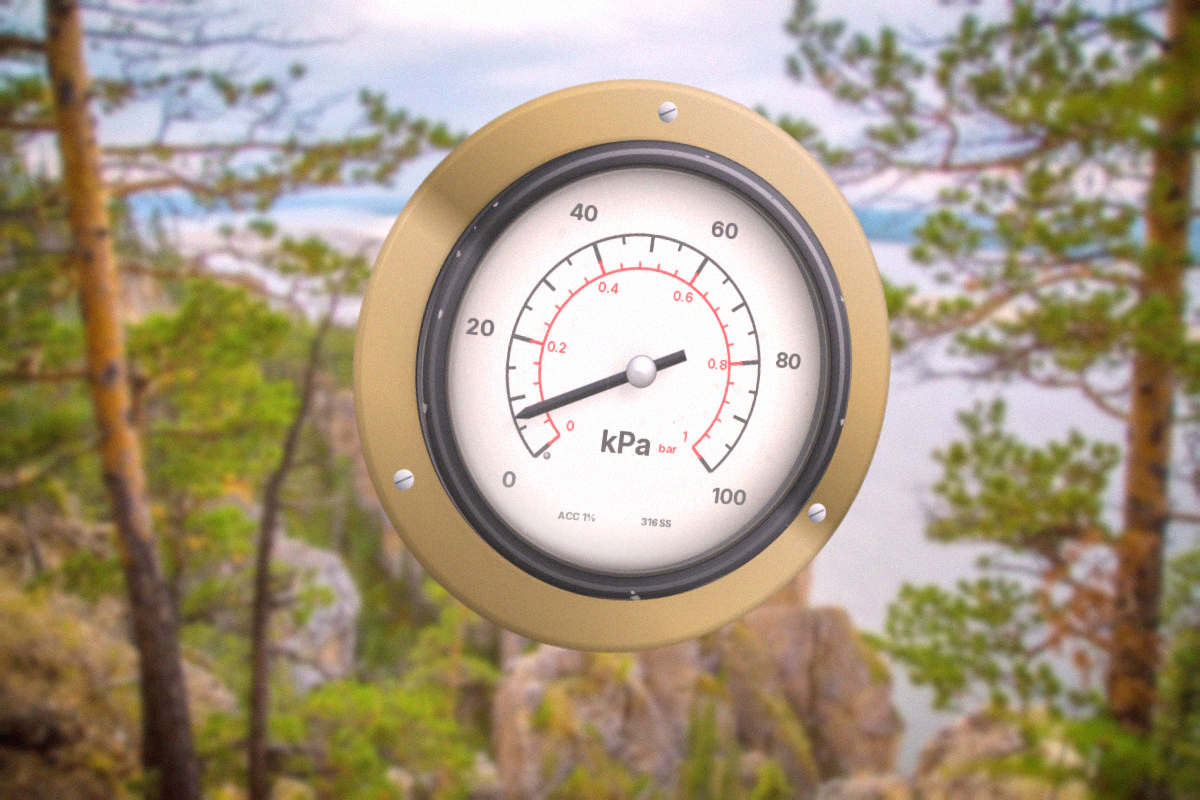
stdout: 7.5 kPa
